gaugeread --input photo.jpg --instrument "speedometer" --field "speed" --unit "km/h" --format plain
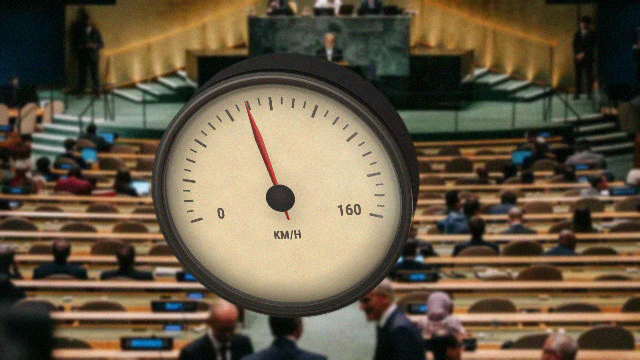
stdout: 70 km/h
